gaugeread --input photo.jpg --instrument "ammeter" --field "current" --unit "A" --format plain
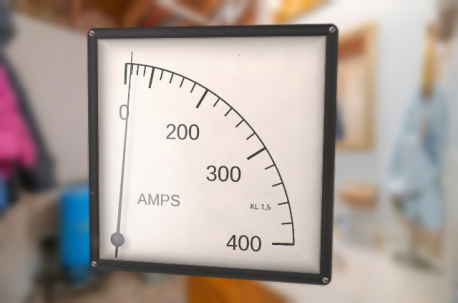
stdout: 40 A
